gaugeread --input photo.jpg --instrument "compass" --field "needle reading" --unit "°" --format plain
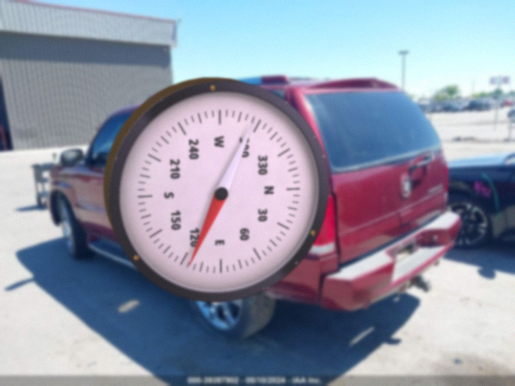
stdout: 115 °
